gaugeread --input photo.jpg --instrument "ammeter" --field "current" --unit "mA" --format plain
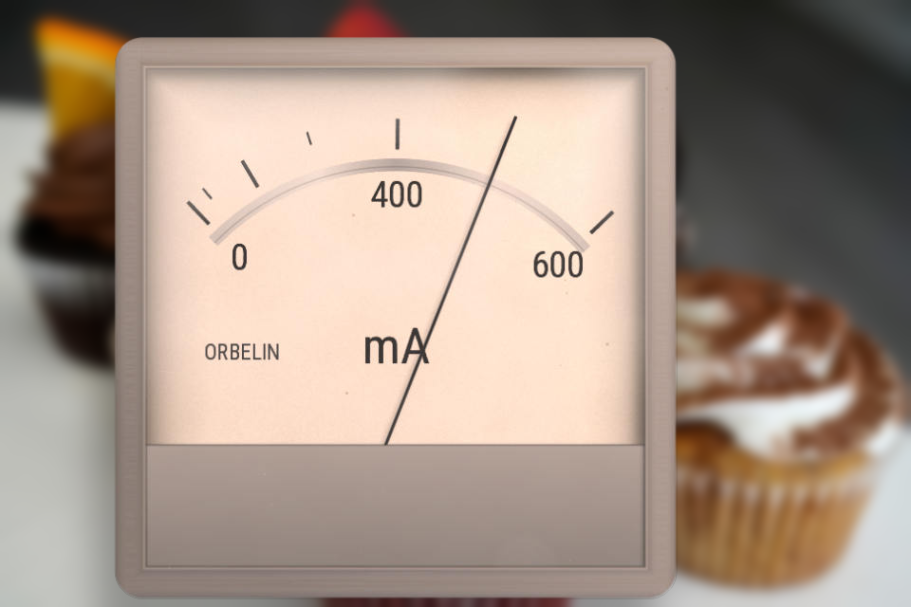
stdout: 500 mA
